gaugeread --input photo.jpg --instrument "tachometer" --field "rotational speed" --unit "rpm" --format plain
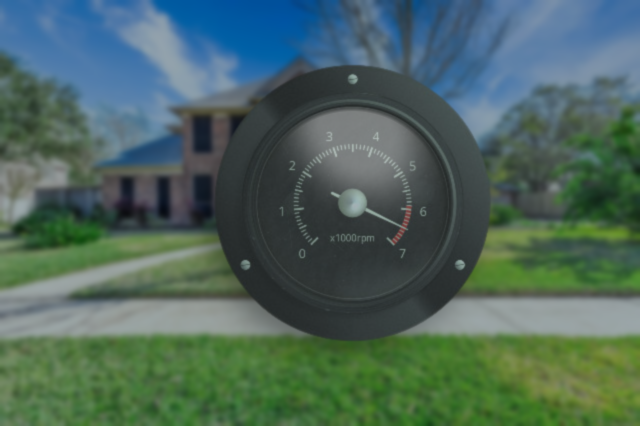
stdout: 6500 rpm
